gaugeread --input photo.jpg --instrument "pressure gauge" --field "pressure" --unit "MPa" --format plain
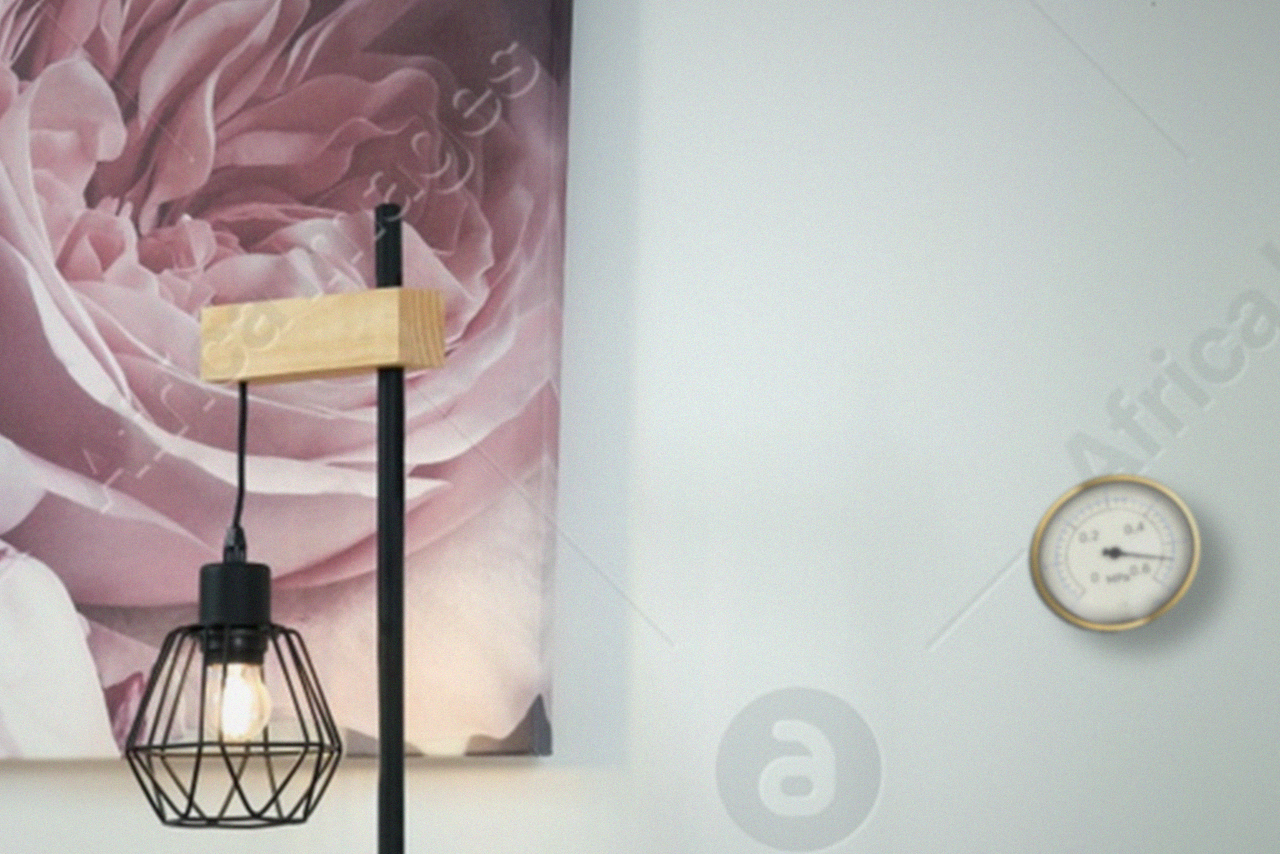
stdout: 0.54 MPa
